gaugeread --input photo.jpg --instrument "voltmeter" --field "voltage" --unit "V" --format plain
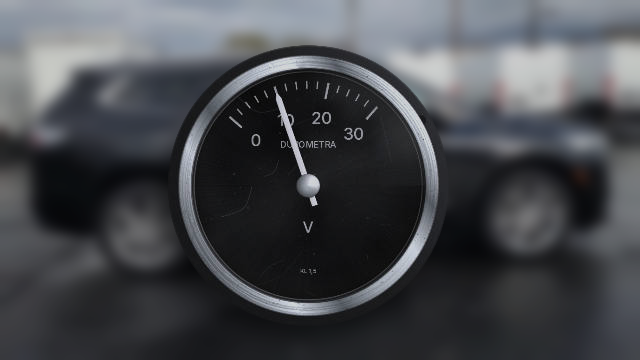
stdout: 10 V
